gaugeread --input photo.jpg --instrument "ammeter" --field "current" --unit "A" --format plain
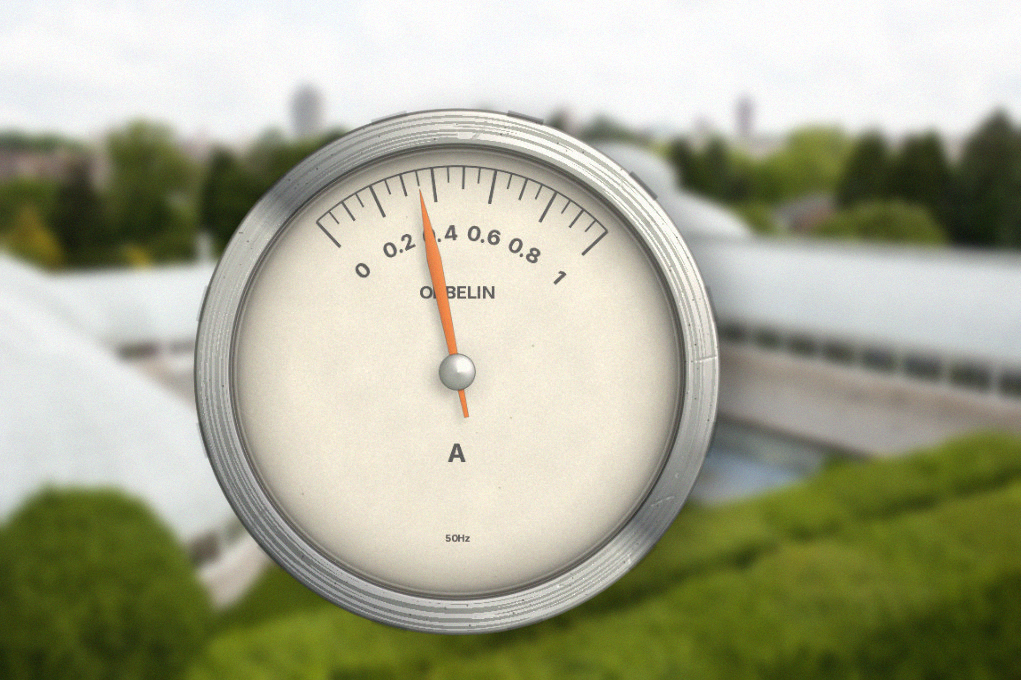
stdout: 0.35 A
